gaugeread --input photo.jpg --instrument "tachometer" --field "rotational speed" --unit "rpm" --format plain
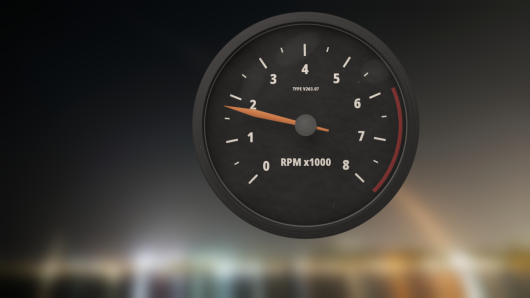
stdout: 1750 rpm
